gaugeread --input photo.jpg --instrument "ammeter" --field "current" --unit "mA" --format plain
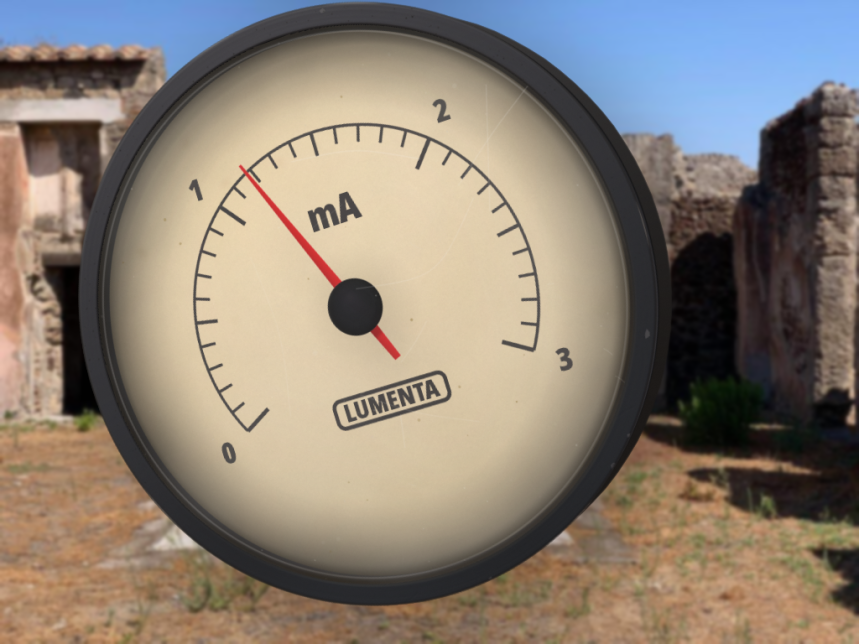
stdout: 1.2 mA
